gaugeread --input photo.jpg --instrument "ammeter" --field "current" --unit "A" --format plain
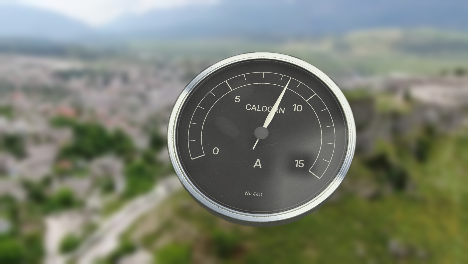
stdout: 8.5 A
